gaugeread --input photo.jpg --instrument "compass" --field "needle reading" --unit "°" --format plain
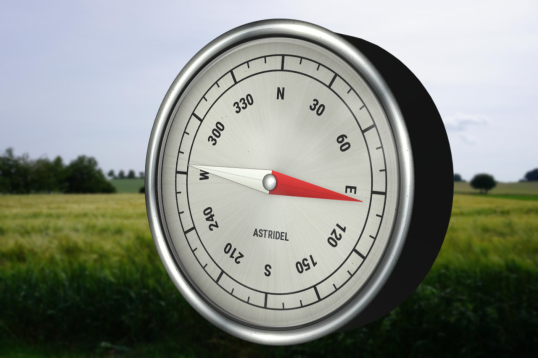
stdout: 95 °
